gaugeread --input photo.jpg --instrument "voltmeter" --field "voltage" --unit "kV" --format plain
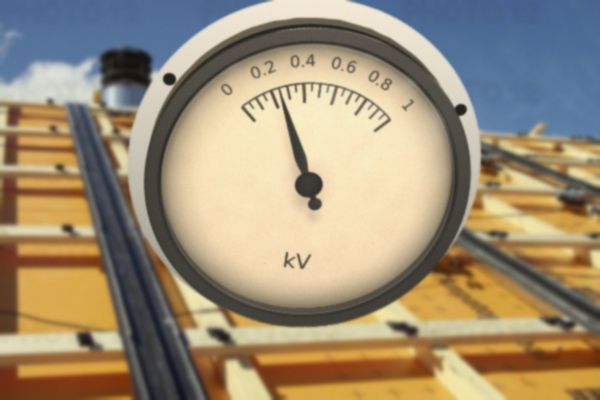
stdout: 0.25 kV
